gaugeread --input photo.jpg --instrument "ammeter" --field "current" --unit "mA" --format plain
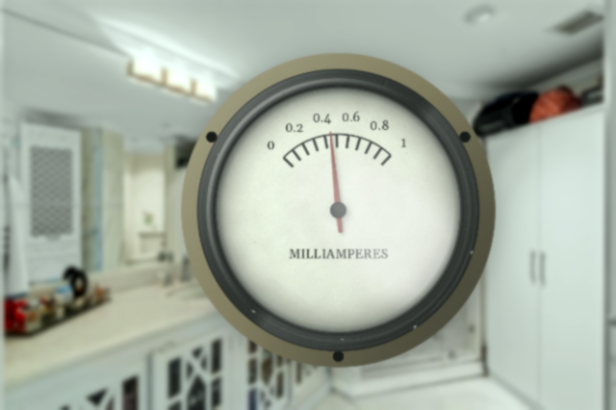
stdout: 0.45 mA
